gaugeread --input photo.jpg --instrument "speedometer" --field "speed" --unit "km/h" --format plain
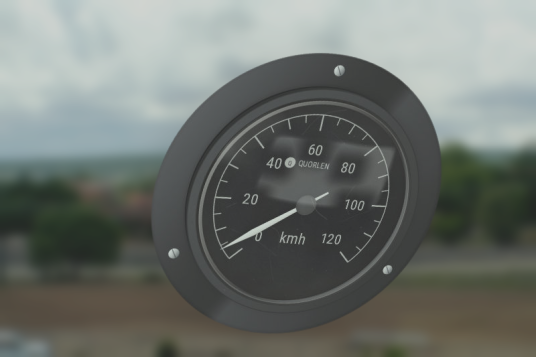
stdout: 5 km/h
